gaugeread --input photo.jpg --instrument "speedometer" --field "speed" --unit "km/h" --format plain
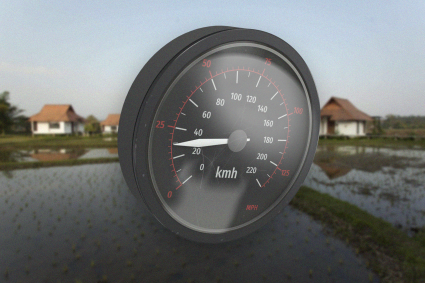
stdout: 30 km/h
